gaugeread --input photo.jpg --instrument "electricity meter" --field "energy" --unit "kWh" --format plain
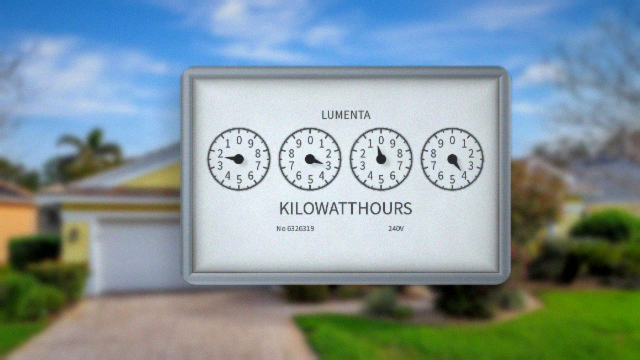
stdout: 2304 kWh
